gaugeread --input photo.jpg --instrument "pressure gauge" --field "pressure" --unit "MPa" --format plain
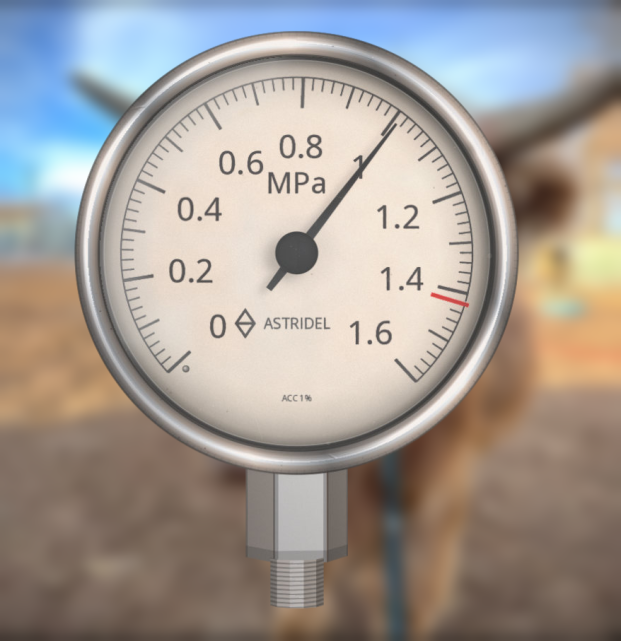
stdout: 1.01 MPa
